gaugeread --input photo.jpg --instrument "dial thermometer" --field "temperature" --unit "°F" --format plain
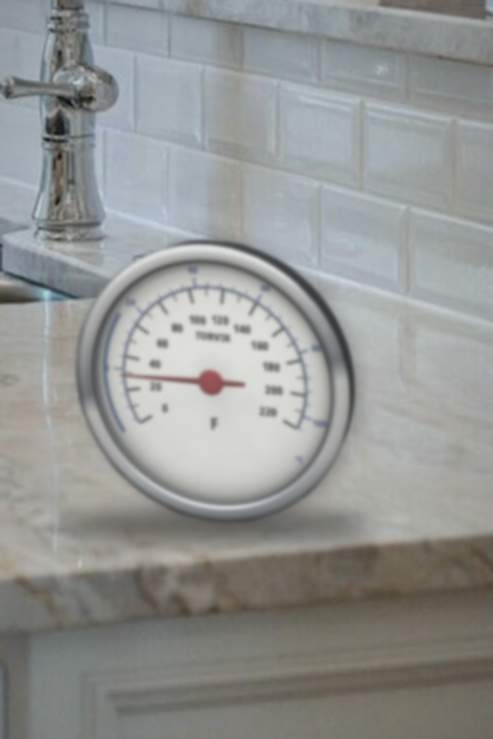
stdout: 30 °F
